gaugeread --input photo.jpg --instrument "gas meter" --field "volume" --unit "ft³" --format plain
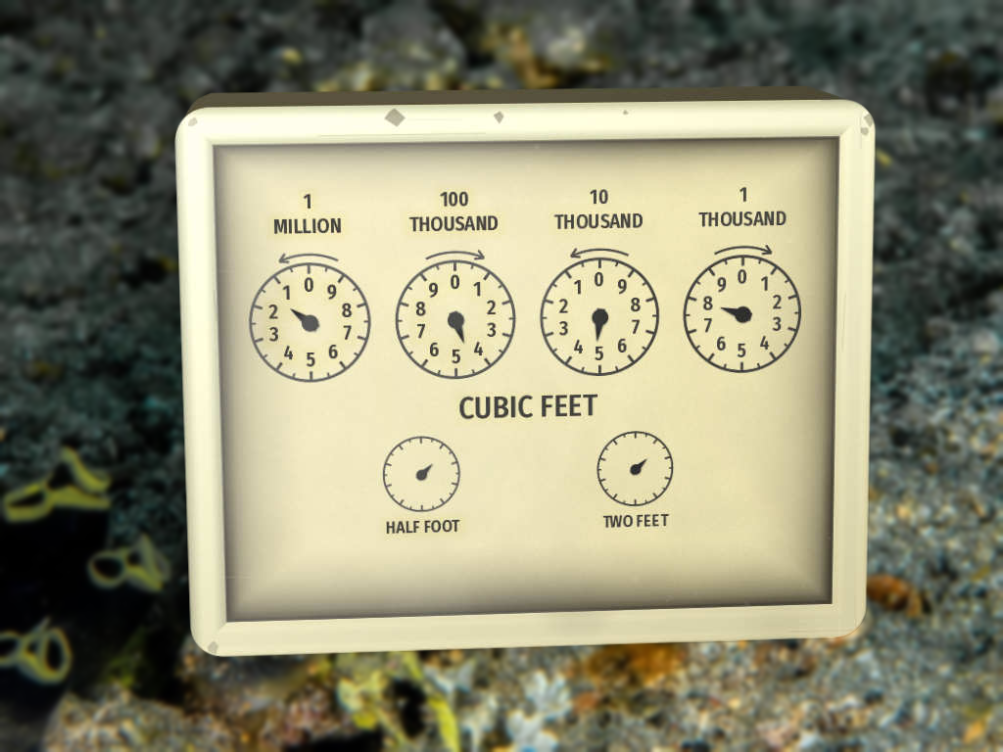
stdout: 144800 ft³
